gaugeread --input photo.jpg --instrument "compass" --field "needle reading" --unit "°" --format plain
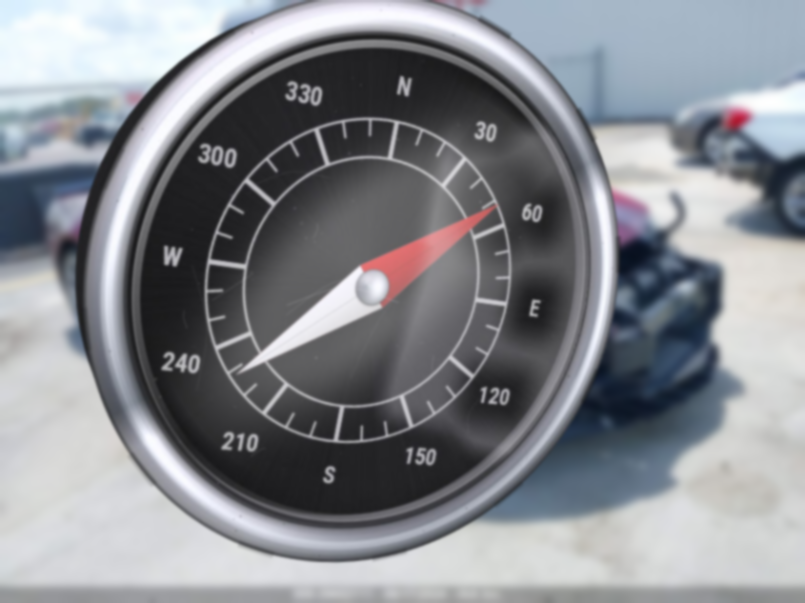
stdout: 50 °
